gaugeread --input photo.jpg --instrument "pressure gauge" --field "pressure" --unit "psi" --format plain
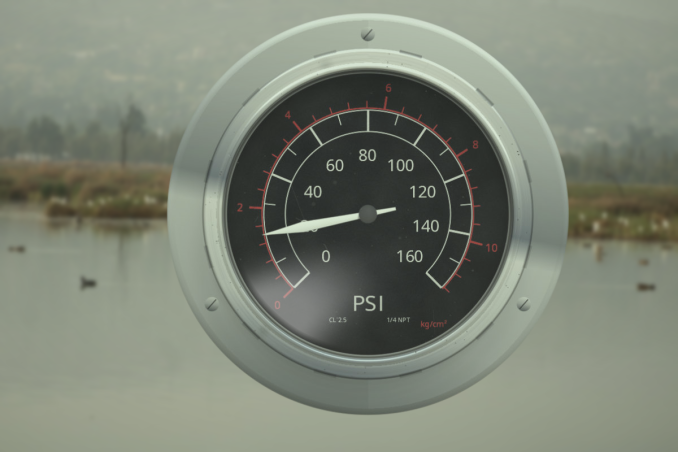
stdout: 20 psi
